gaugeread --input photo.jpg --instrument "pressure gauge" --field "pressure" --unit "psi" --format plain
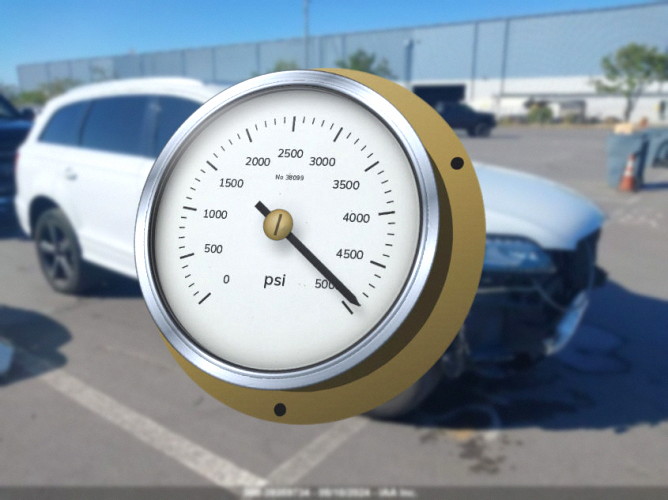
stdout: 4900 psi
